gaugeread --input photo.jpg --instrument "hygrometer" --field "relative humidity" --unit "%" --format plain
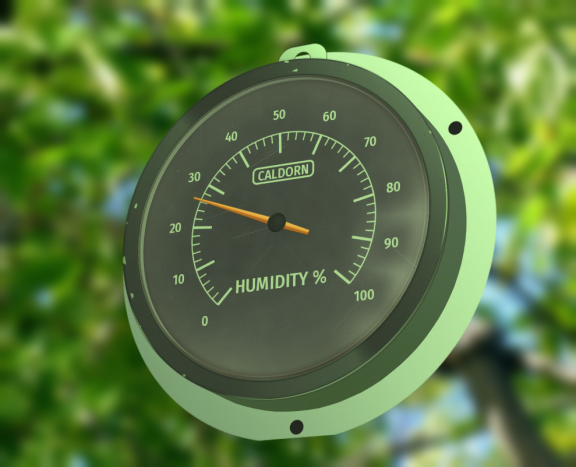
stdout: 26 %
